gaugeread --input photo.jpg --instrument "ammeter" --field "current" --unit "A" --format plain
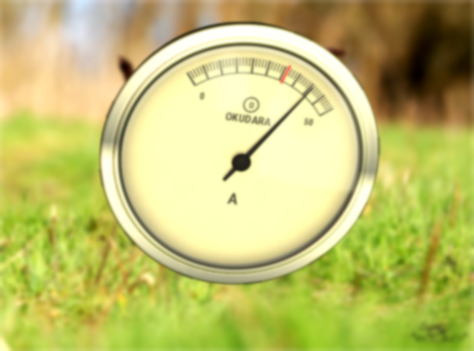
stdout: 40 A
